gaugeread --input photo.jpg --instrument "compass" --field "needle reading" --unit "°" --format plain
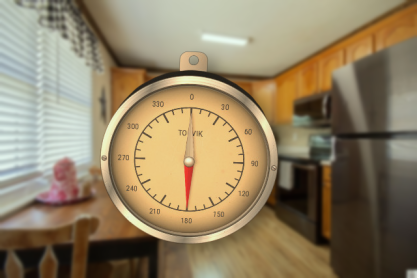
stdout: 180 °
